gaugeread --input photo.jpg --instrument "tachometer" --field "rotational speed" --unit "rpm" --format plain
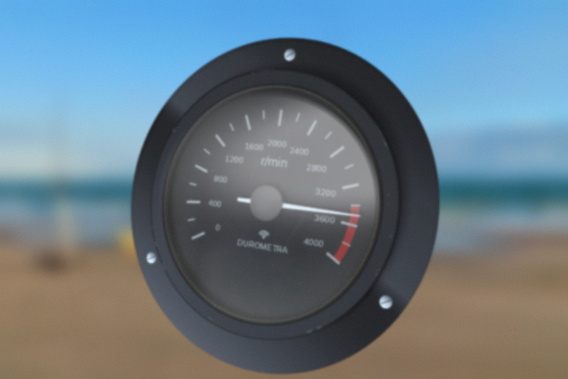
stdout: 3500 rpm
